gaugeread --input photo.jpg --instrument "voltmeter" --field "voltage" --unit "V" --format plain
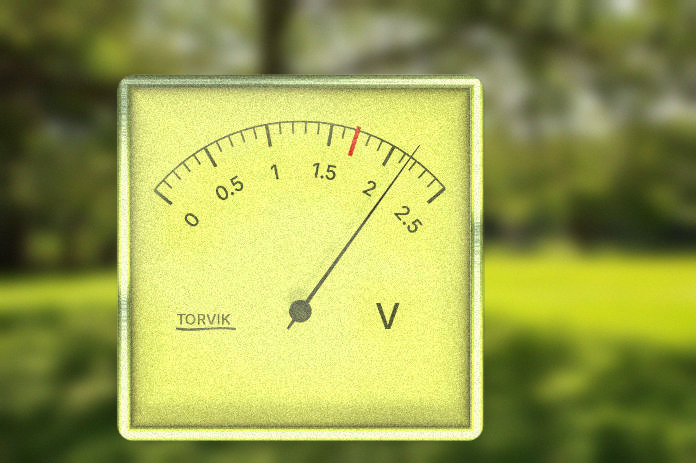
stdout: 2.15 V
